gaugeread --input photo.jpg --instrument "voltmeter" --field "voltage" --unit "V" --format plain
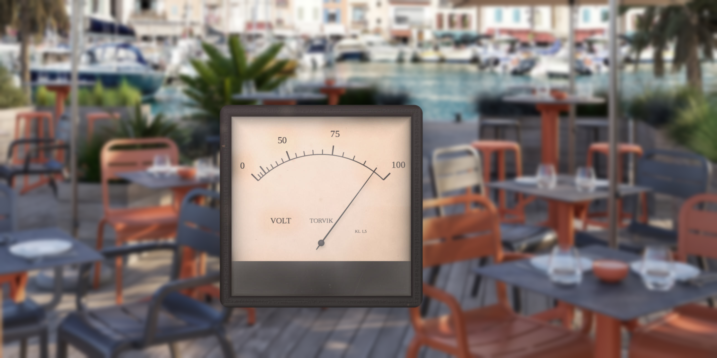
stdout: 95 V
